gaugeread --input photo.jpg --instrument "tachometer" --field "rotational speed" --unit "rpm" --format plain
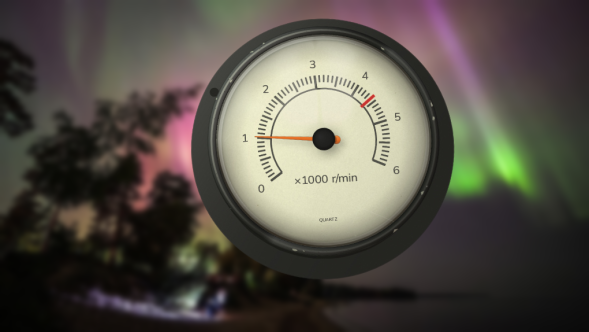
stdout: 1000 rpm
